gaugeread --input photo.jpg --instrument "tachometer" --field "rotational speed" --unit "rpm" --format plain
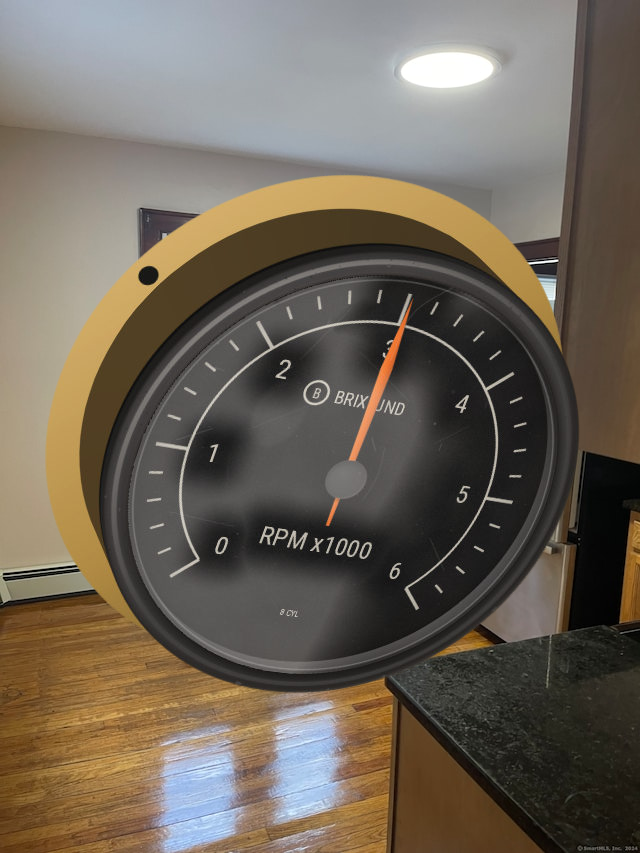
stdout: 3000 rpm
